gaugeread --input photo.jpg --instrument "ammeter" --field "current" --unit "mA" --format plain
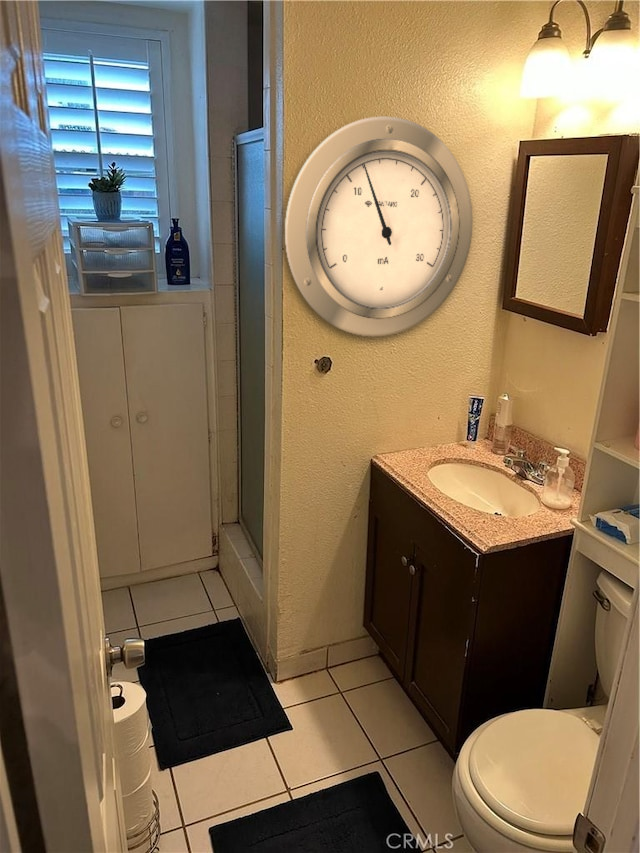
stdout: 12 mA
